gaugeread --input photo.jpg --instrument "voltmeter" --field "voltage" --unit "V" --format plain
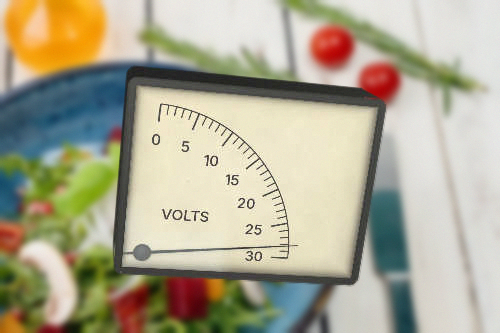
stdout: 28 V
